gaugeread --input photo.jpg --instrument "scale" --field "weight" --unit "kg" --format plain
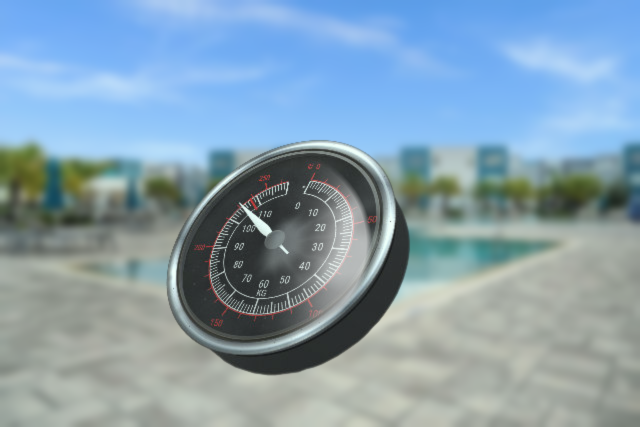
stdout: 105 kg
